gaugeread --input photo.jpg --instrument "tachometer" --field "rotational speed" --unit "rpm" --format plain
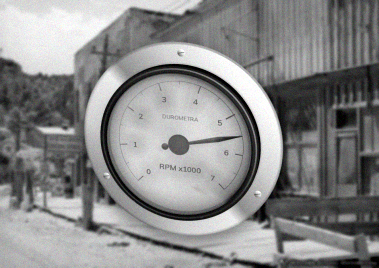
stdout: 5500 rpm
